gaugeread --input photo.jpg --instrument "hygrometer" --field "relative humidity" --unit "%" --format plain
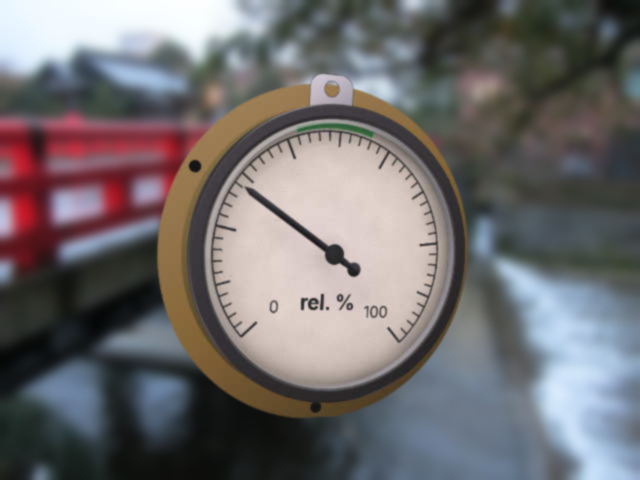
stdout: 28 %
